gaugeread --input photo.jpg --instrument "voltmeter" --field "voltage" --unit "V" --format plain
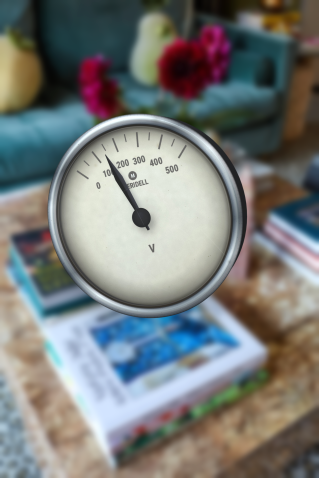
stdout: 150 V
